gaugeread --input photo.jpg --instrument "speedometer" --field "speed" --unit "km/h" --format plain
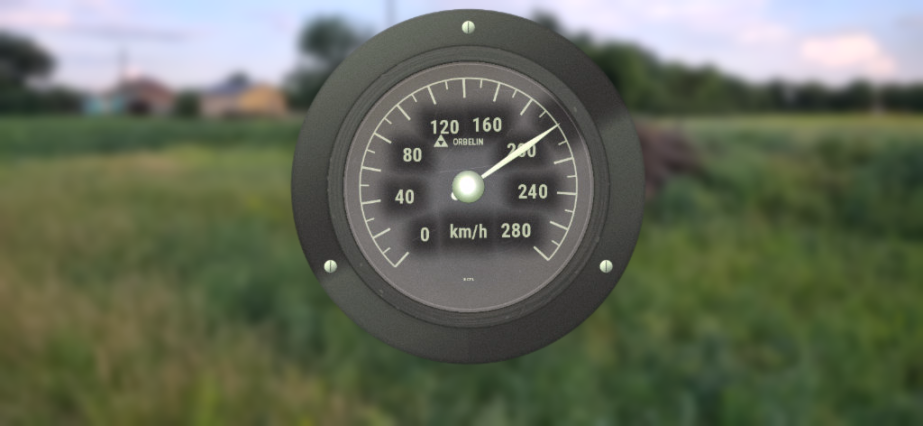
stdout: 200 km/h
